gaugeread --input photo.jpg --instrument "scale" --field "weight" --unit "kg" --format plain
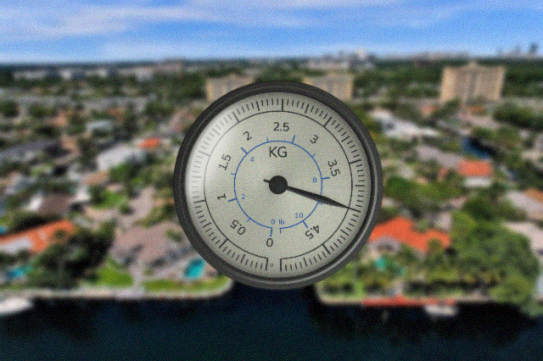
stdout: 4 kg
